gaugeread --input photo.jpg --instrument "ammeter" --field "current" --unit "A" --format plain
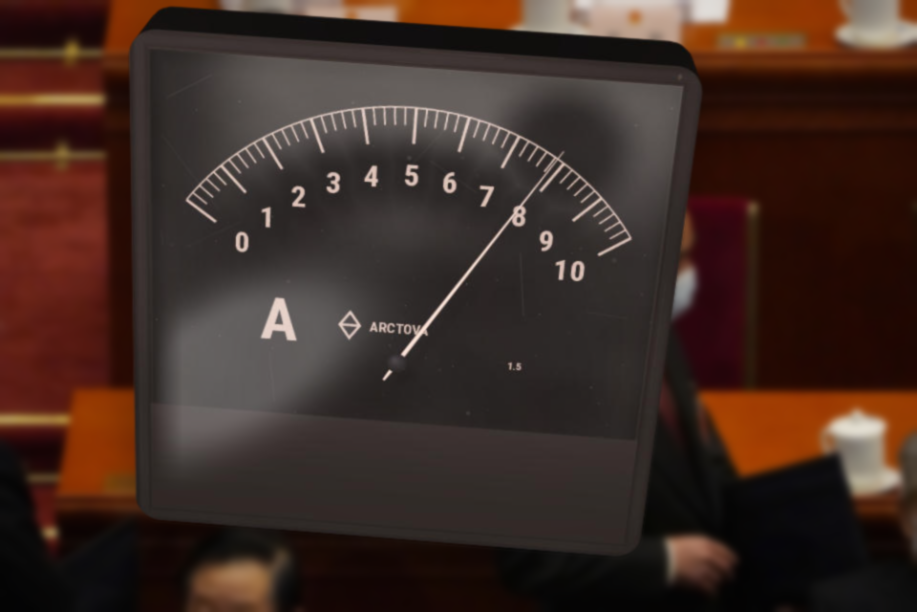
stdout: 7.8 A
